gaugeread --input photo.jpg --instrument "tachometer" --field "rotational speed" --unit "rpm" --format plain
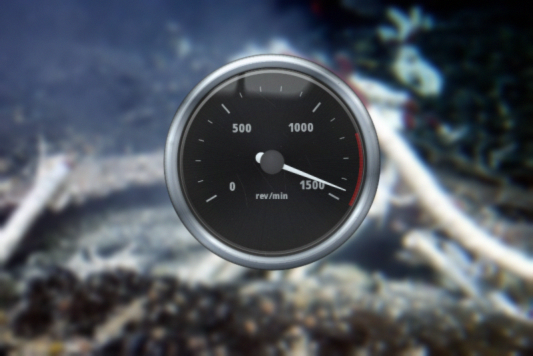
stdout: 1450 rpm
